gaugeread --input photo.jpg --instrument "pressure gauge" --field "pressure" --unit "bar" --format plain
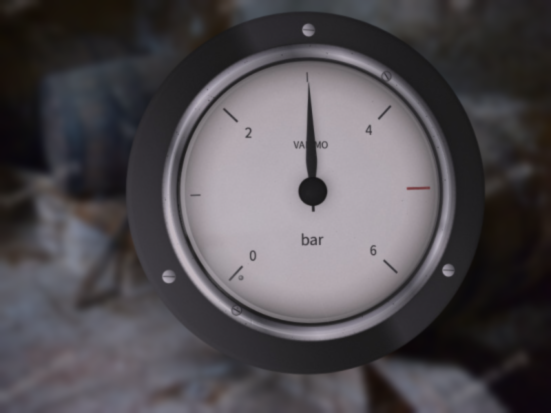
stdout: 3 bar
